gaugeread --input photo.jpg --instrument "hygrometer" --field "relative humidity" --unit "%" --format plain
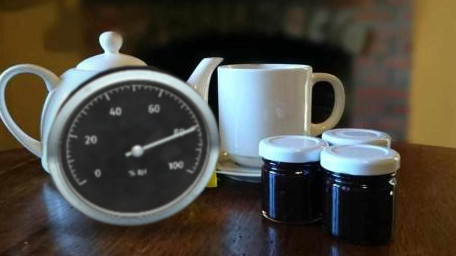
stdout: 80 %
